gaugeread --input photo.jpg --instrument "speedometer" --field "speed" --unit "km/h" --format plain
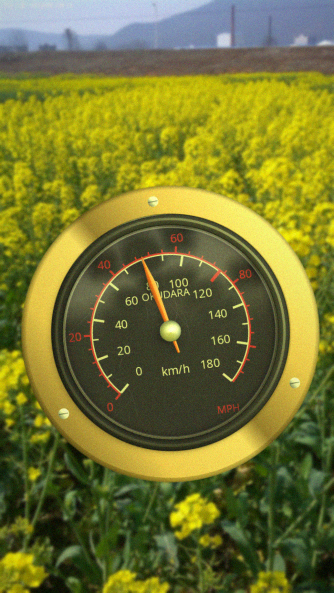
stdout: 80 km/h
